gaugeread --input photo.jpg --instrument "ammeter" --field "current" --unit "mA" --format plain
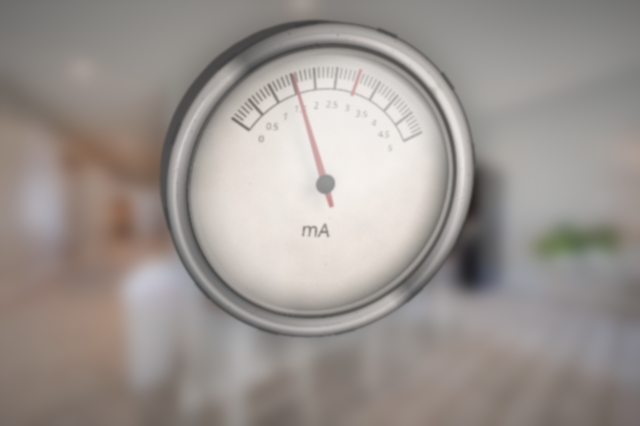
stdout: 1.5 mA
